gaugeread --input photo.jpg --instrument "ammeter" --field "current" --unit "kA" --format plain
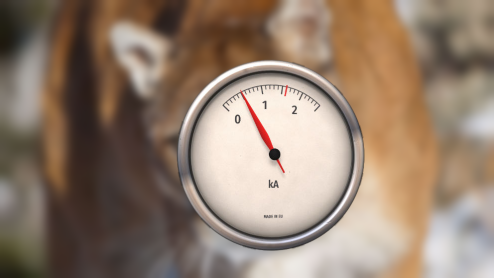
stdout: 0.5 kA
